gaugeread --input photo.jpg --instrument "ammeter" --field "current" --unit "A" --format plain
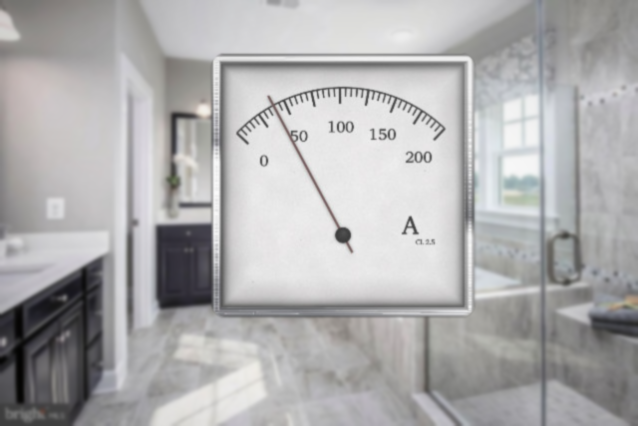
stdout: 40 A
